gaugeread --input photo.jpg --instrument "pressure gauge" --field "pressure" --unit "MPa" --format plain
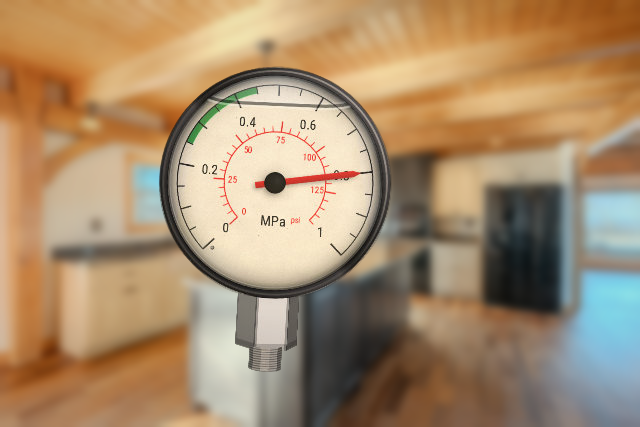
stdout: 0.8 MPa
